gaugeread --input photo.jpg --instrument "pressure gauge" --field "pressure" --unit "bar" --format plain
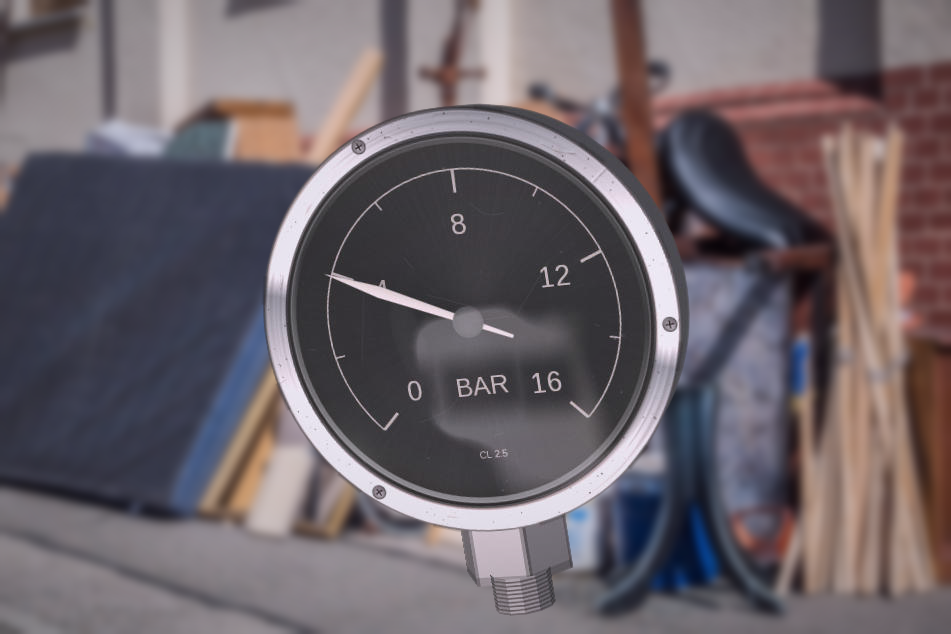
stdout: 4 bar
